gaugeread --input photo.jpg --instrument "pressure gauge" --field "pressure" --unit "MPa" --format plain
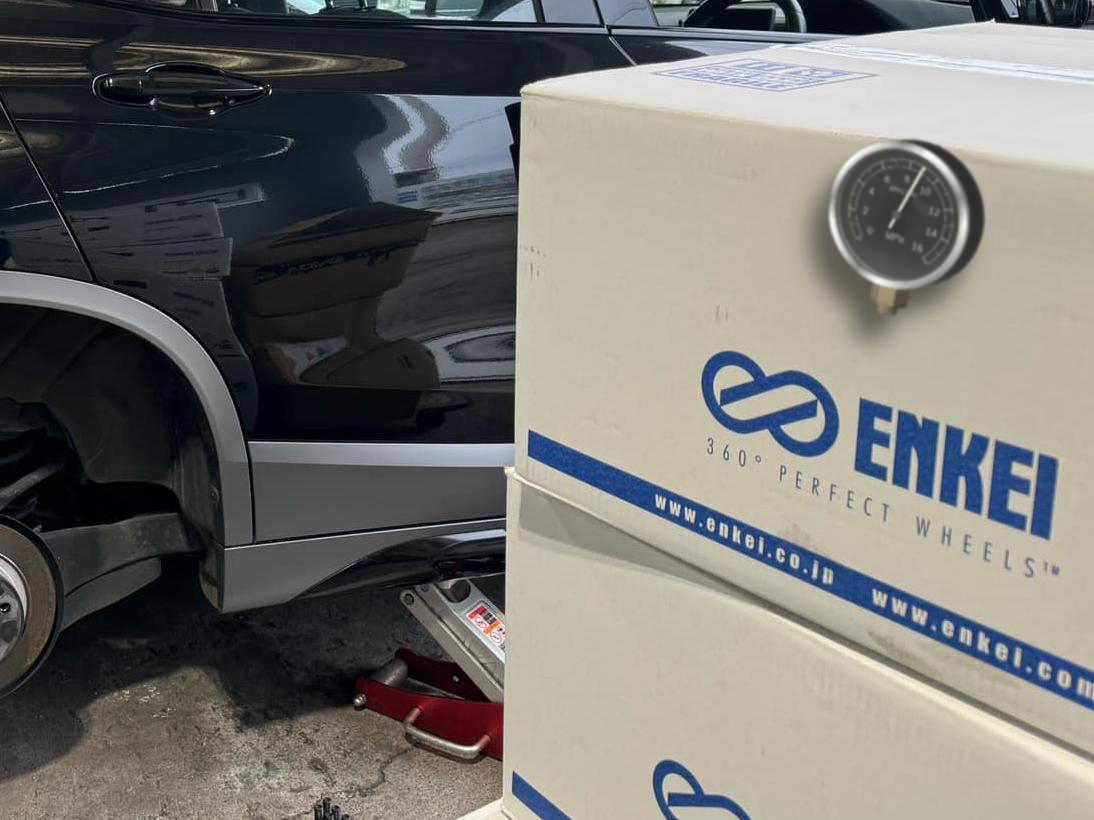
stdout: 9 MPa
